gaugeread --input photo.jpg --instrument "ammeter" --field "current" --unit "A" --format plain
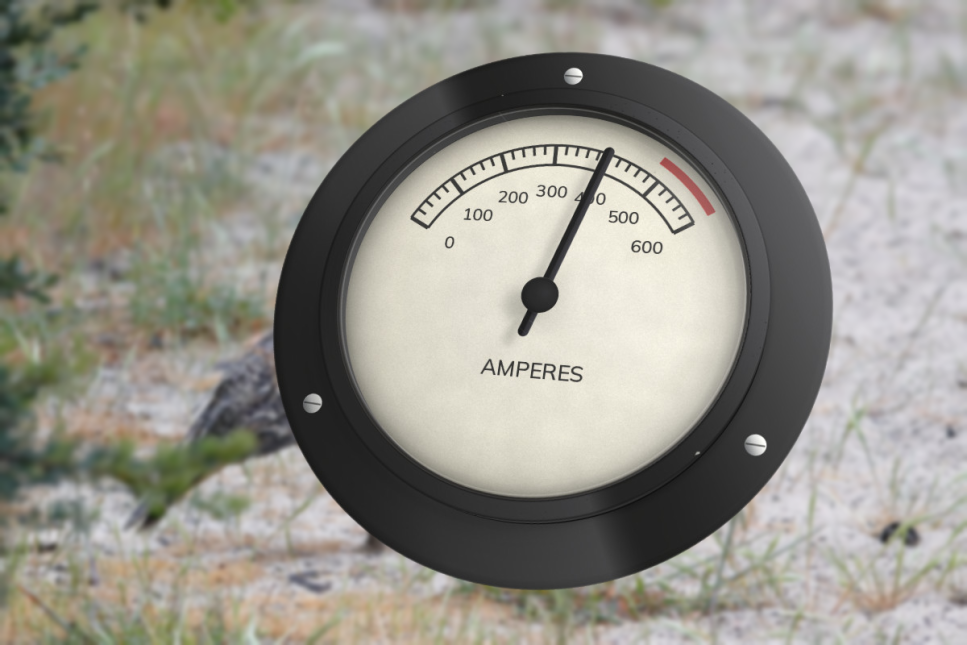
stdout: 400 A
